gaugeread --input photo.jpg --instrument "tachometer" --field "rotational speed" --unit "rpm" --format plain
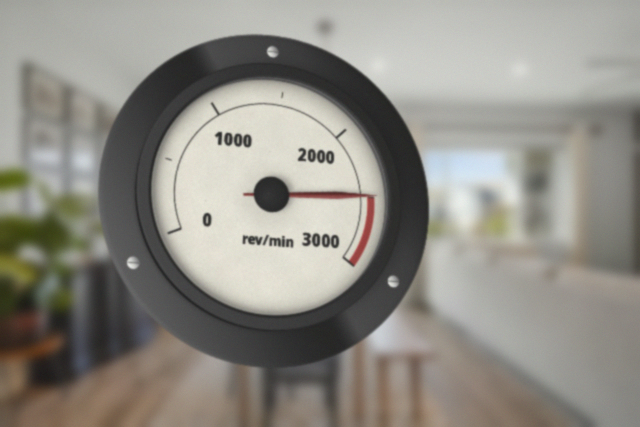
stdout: 2500 rpm
